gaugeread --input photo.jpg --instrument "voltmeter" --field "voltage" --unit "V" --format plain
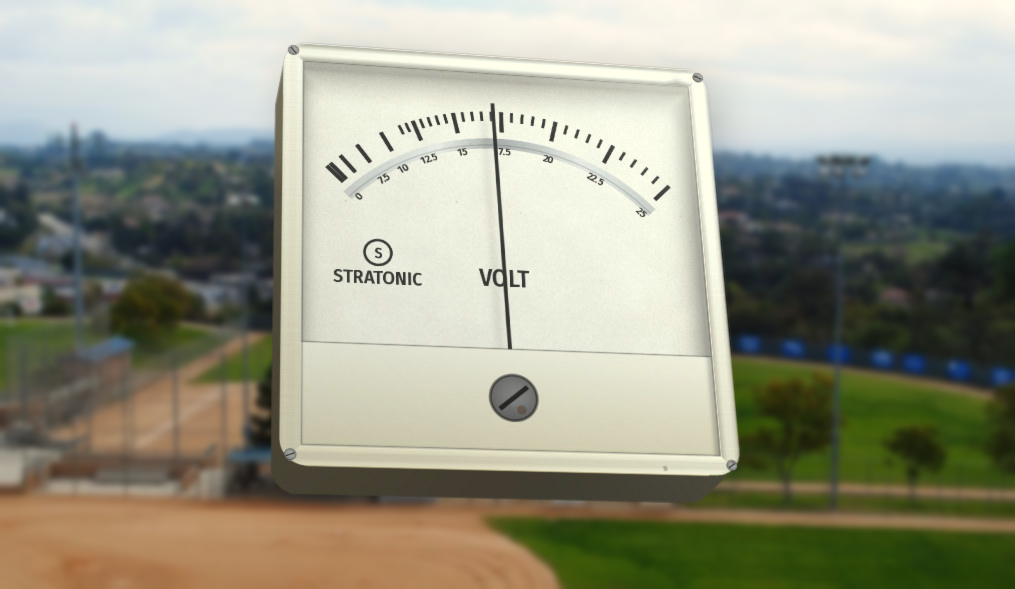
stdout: 17 V
